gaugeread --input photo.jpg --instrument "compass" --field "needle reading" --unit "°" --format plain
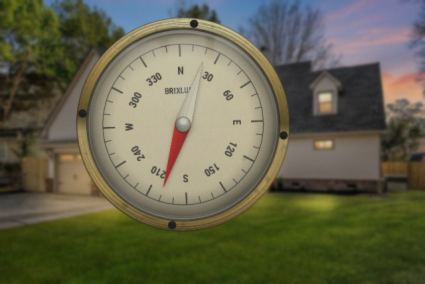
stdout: 200 °
